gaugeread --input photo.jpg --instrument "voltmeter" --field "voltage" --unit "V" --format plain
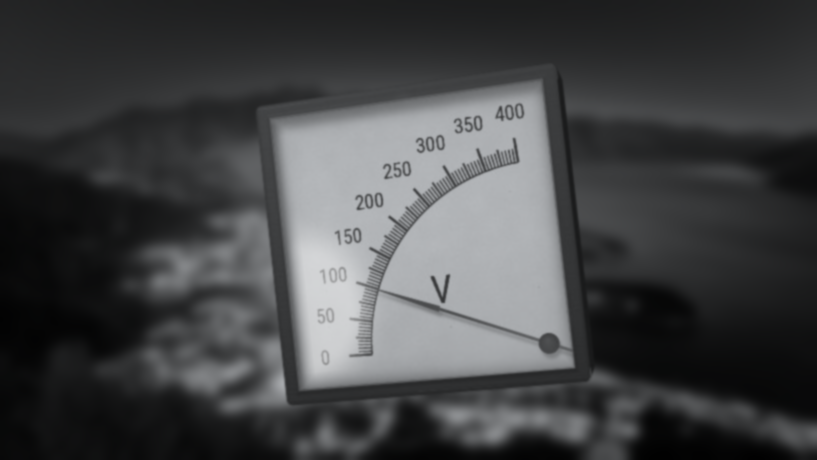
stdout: 100 V
